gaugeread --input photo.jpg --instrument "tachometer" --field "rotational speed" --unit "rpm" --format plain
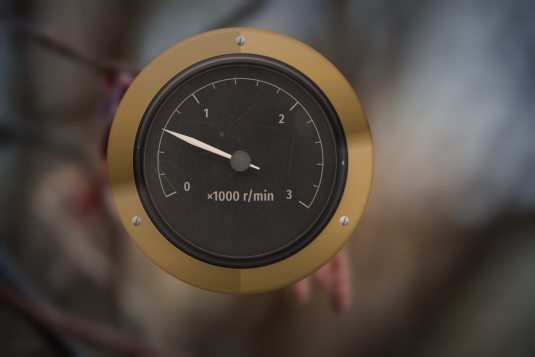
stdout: 600 rpm
